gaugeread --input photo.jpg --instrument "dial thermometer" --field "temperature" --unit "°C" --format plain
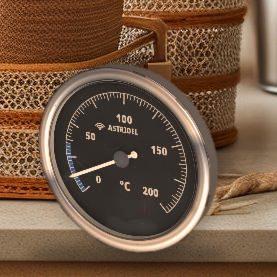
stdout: 12.5 °C
